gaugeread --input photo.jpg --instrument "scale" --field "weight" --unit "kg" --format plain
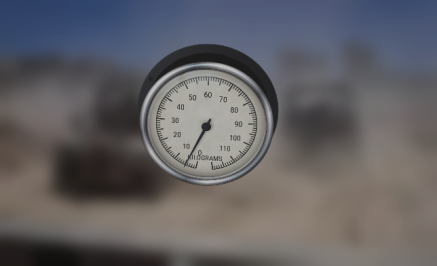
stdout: 5 kg
